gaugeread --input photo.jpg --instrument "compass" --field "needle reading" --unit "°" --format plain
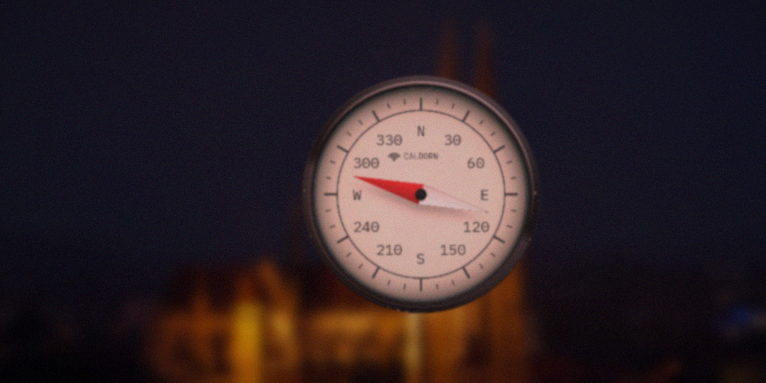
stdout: 285 °
